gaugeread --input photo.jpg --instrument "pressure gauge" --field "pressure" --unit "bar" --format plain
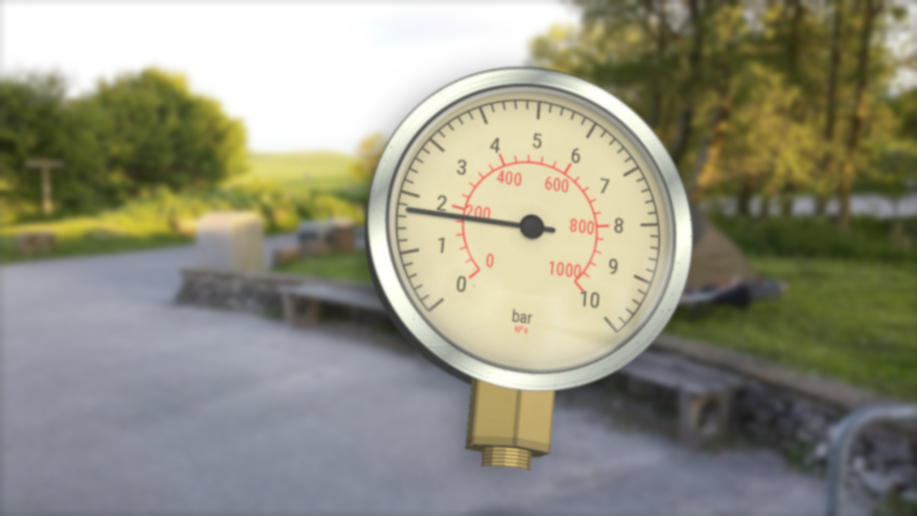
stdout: 1.7 bar
